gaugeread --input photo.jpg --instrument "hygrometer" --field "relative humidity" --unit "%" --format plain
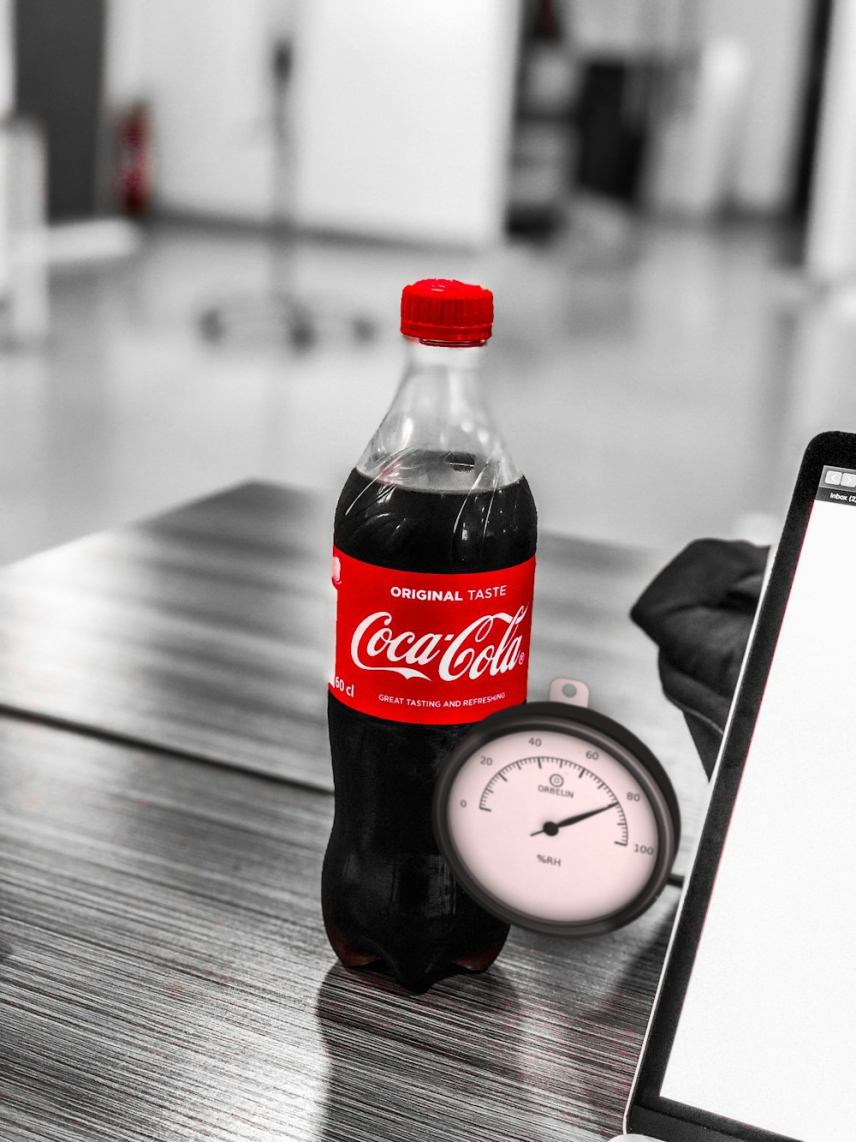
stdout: 80 %
